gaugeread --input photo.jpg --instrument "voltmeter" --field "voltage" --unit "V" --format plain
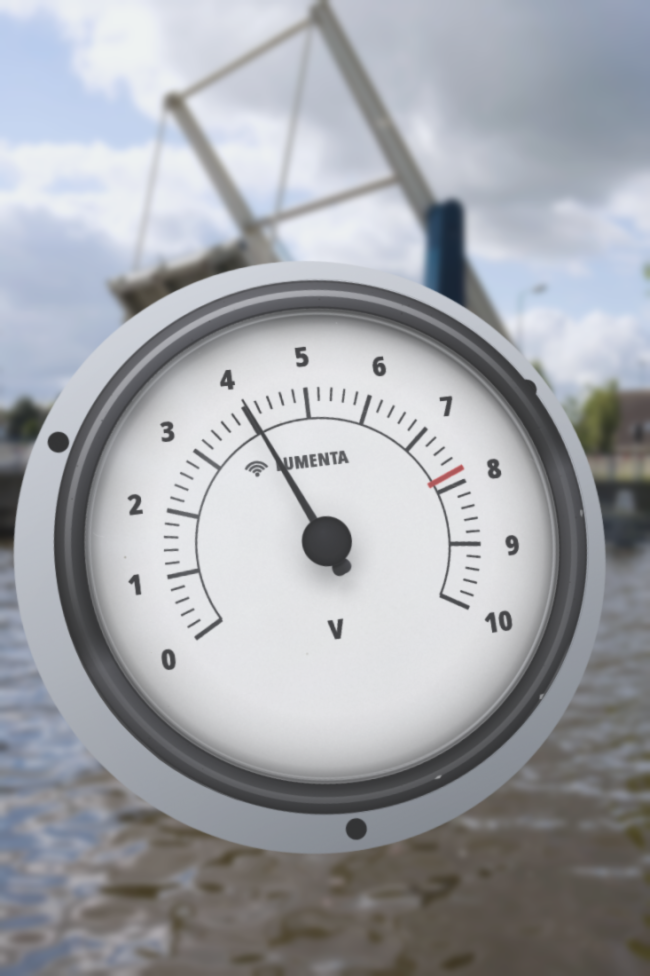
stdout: 4 V
